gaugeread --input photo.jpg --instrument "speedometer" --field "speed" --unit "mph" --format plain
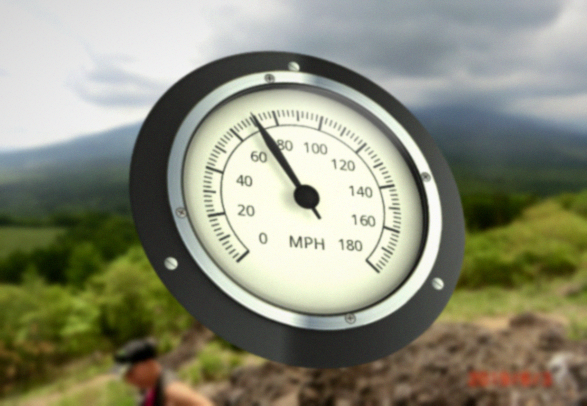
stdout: 70 mph
